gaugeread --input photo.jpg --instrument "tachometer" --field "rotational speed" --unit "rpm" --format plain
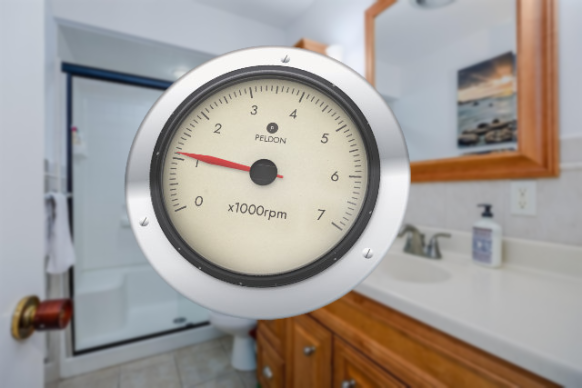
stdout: 1100 rpm
